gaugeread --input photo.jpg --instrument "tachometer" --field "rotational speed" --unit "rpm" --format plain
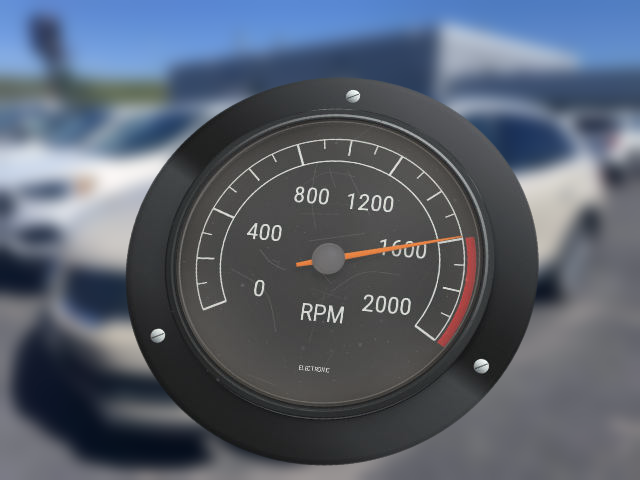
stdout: 1600 rpm
